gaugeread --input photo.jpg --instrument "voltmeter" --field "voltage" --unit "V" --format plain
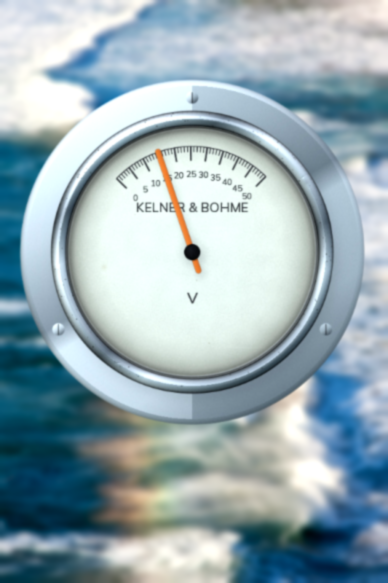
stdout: 15 V
